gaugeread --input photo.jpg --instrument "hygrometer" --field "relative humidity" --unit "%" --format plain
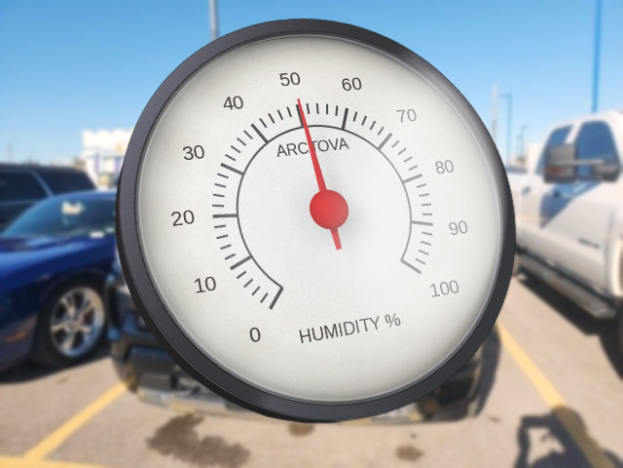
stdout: 50 %
